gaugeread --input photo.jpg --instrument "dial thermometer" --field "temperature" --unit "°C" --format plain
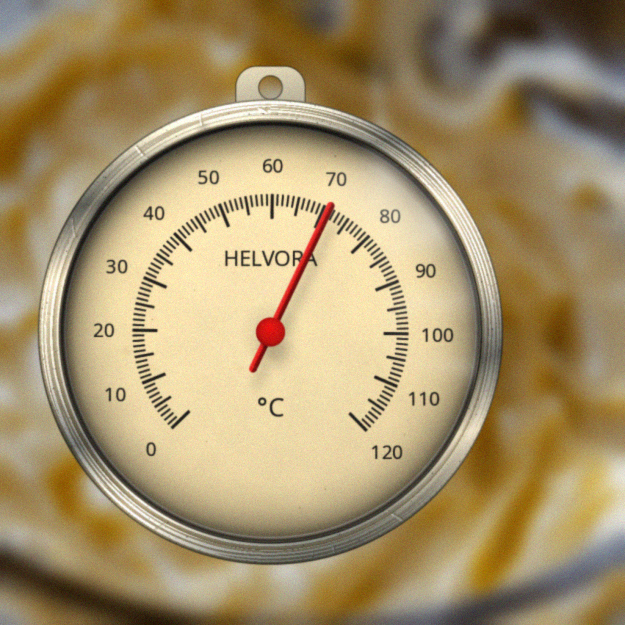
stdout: 71 °C
